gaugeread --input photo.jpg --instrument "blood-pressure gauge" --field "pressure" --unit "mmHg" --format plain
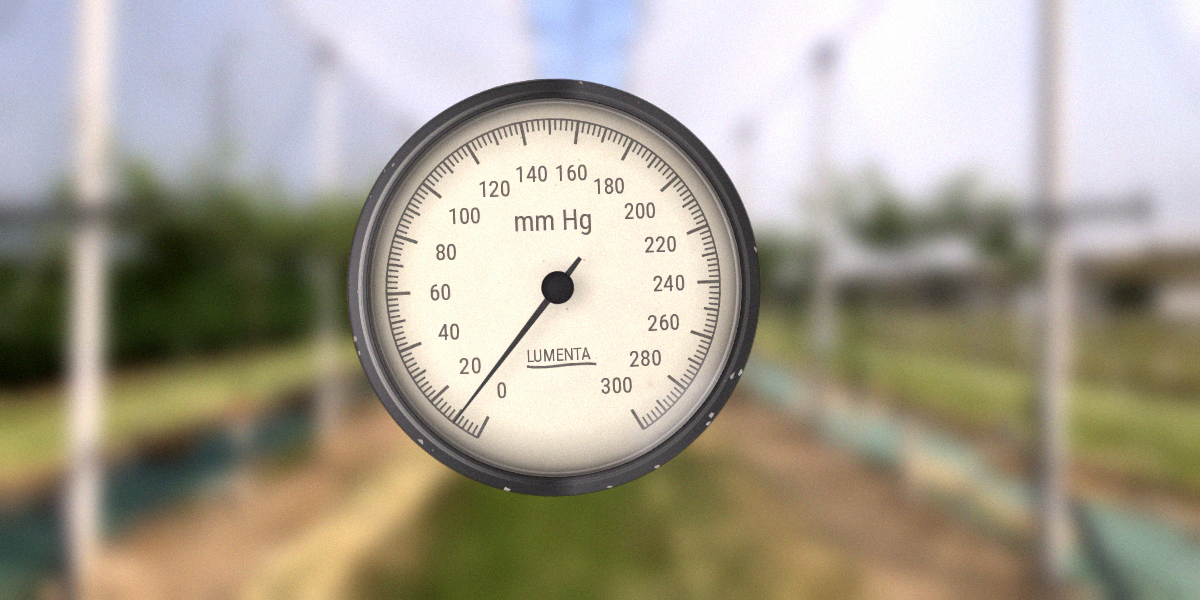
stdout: 10 mmHg
